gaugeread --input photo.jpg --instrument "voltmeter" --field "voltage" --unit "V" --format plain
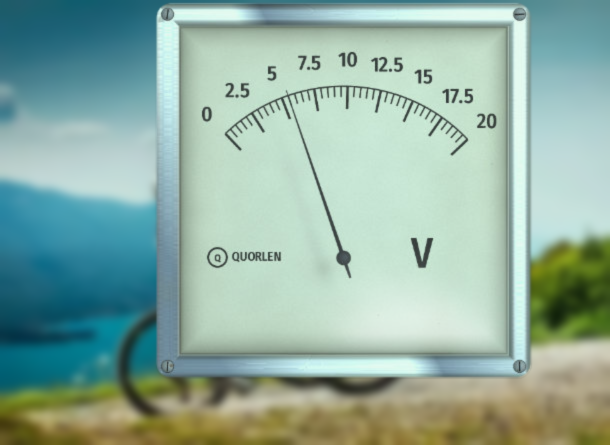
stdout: 5.5 V
